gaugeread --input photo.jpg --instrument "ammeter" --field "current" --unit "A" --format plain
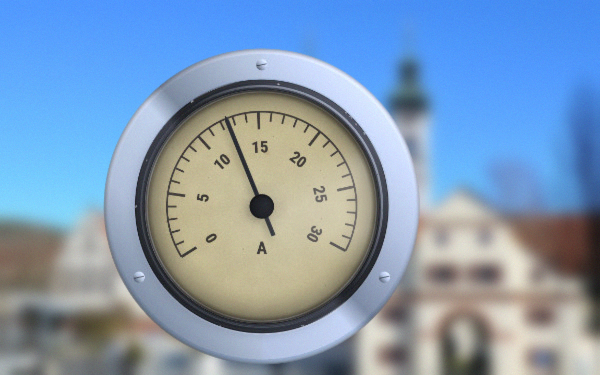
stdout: 12.5 A
